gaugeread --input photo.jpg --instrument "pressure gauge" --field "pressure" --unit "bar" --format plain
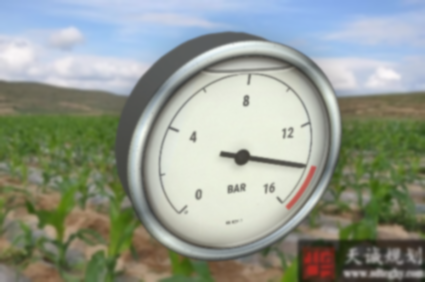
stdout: 14 bar
